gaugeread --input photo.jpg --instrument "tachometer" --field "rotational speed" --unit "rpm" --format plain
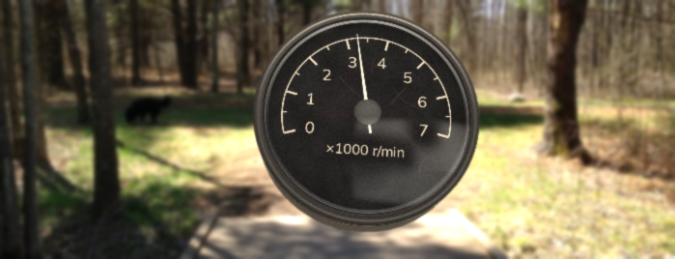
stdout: 3250 rpm
